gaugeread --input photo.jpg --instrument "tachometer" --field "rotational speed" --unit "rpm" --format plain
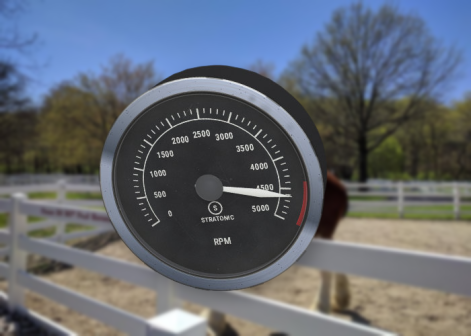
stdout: 4600 rpm
